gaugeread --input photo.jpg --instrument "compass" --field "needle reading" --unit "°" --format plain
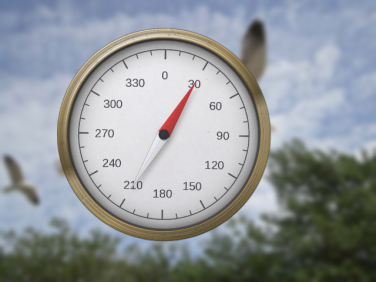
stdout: 30 °
